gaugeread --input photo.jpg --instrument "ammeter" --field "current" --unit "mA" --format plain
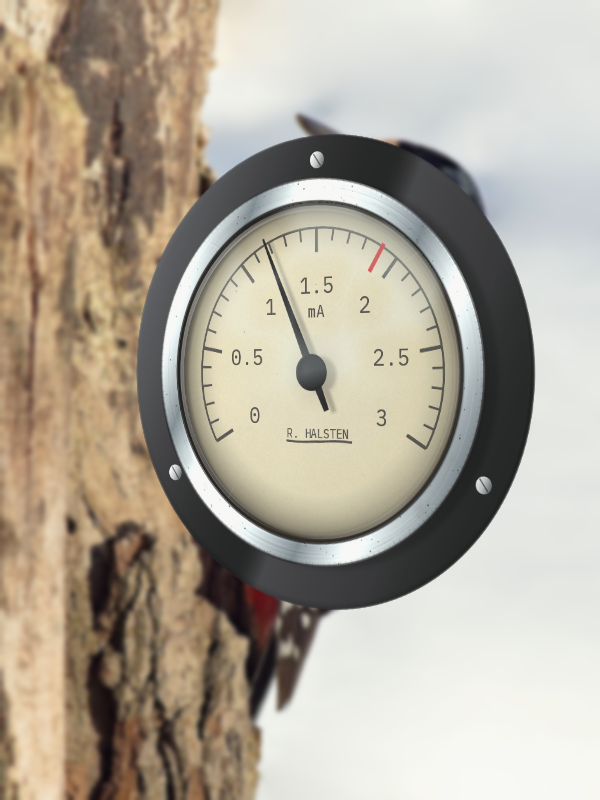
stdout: 1.2 mA
